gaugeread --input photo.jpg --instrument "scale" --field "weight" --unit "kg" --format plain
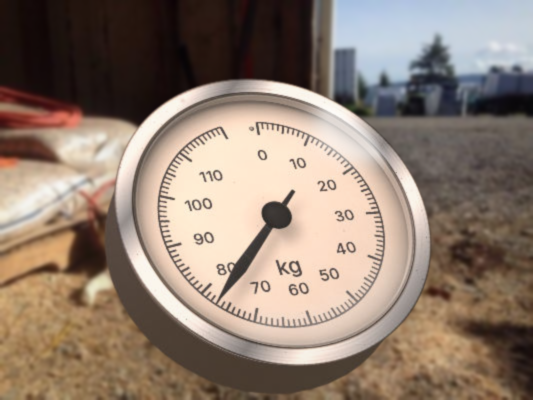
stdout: 77 kg
